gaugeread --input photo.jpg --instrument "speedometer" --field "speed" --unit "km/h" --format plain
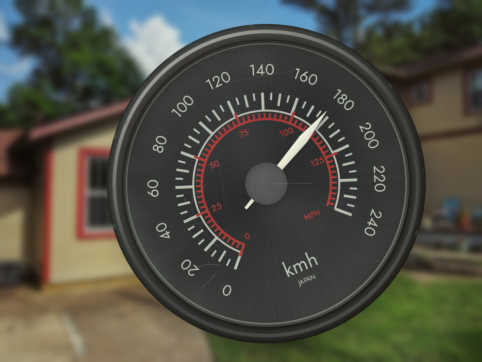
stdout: 177.5 km/h
